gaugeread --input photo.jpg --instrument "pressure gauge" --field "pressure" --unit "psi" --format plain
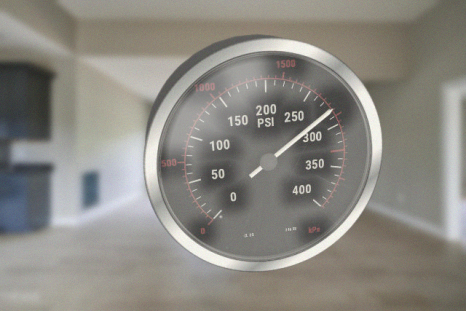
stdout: 280 psi
